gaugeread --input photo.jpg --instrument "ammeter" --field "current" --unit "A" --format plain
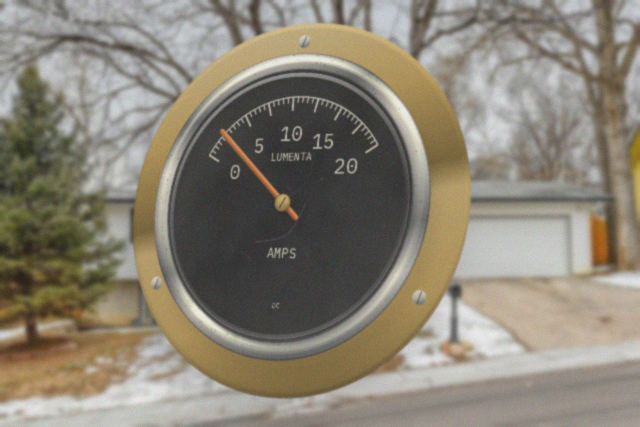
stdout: 2.5 A
